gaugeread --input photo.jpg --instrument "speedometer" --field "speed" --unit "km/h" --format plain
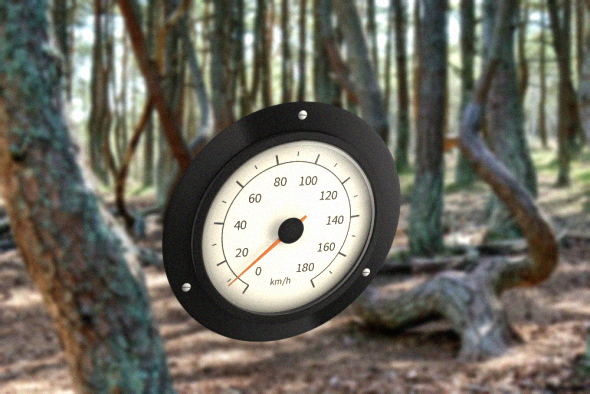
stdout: 10 km/h
